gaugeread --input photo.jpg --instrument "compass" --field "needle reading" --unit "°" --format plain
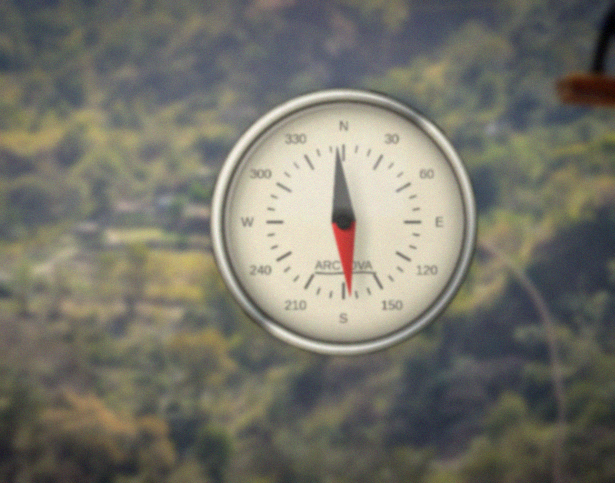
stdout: 175 °
